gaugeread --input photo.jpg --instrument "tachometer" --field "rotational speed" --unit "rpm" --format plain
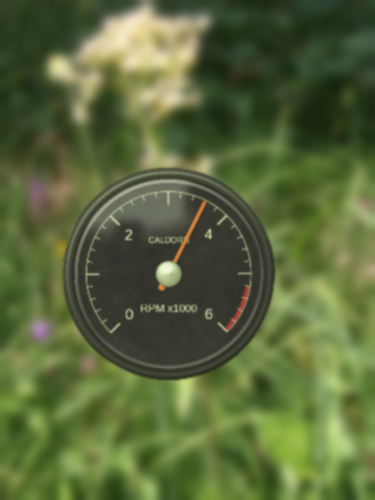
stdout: 3600 rpm
